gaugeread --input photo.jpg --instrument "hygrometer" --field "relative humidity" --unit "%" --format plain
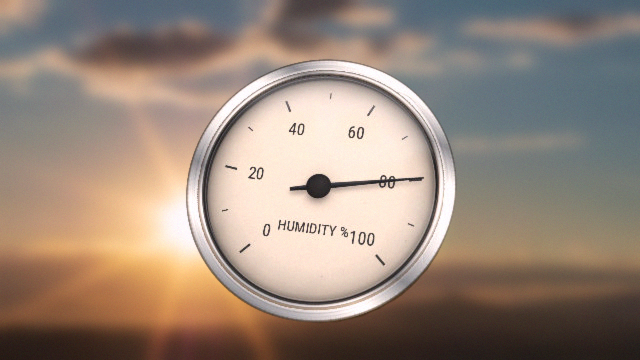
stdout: 80 %
